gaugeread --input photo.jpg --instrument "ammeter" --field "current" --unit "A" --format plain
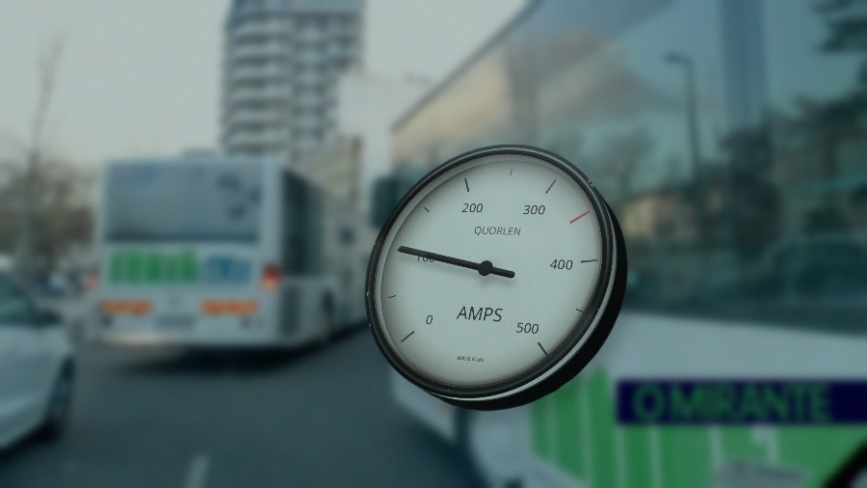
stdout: 100 A
